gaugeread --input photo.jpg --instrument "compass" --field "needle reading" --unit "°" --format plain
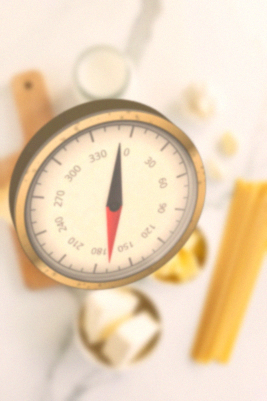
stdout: 170 °
